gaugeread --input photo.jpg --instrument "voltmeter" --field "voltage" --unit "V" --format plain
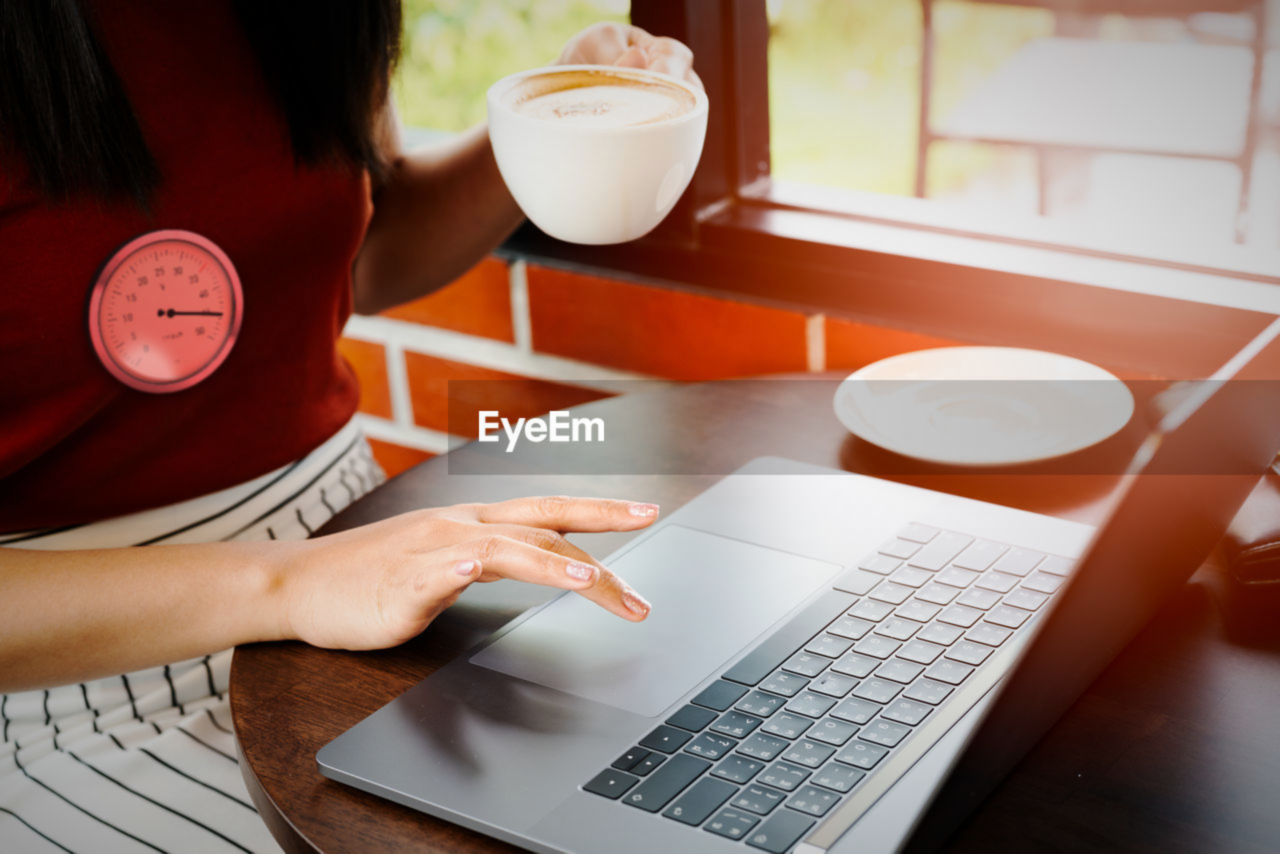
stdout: 45 V
